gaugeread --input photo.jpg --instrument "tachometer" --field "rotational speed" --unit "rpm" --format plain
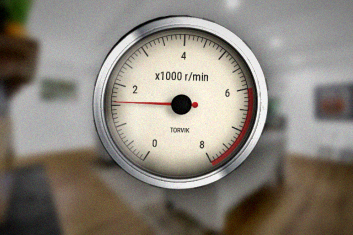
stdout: 1600 rpm
